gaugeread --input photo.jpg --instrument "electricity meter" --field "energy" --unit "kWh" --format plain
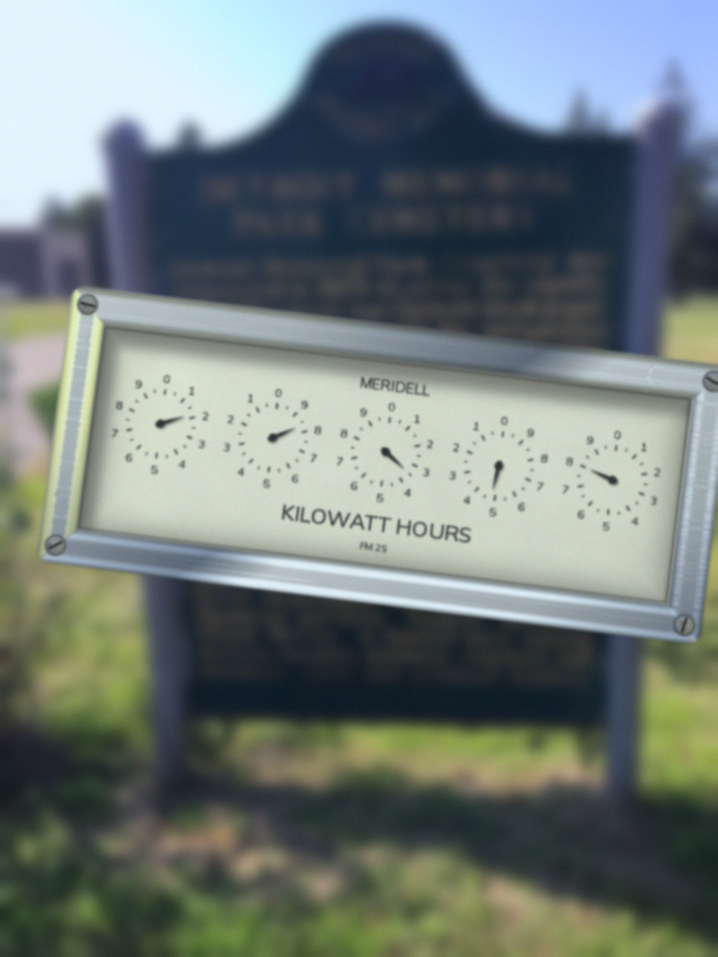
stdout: 18348 kWh
